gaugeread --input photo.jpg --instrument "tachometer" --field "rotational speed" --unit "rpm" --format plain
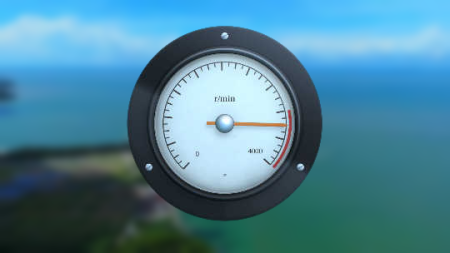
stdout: 3400 rpm
